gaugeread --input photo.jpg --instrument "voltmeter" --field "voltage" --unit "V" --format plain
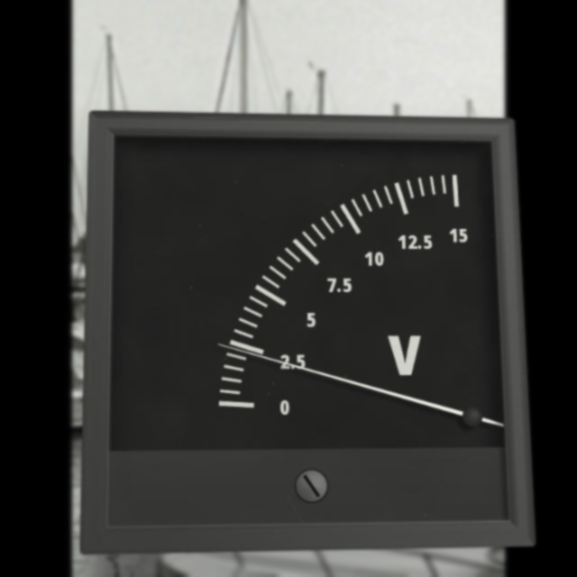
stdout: 2.25 V
